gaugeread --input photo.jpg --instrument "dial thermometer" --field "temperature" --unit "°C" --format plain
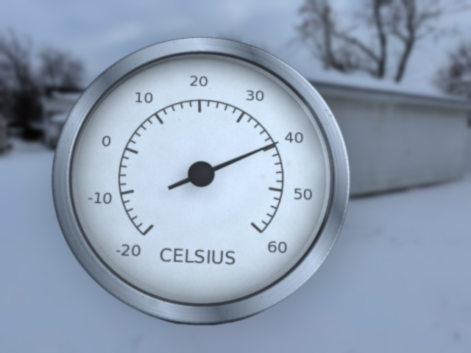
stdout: 40 °C
